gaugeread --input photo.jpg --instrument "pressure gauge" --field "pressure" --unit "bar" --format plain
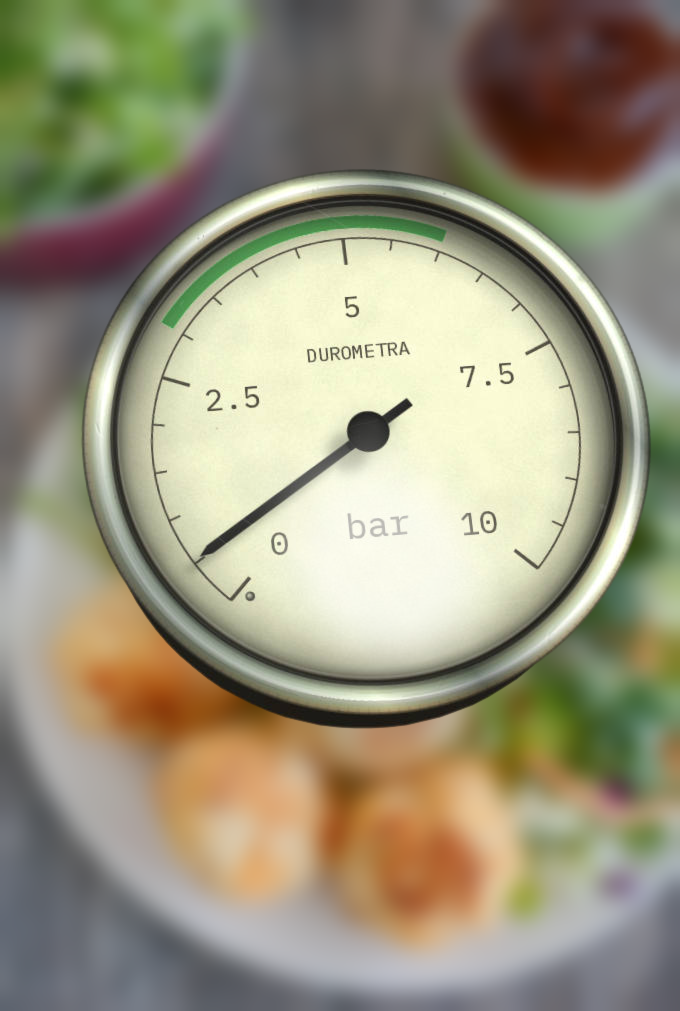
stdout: 0.5 bar
